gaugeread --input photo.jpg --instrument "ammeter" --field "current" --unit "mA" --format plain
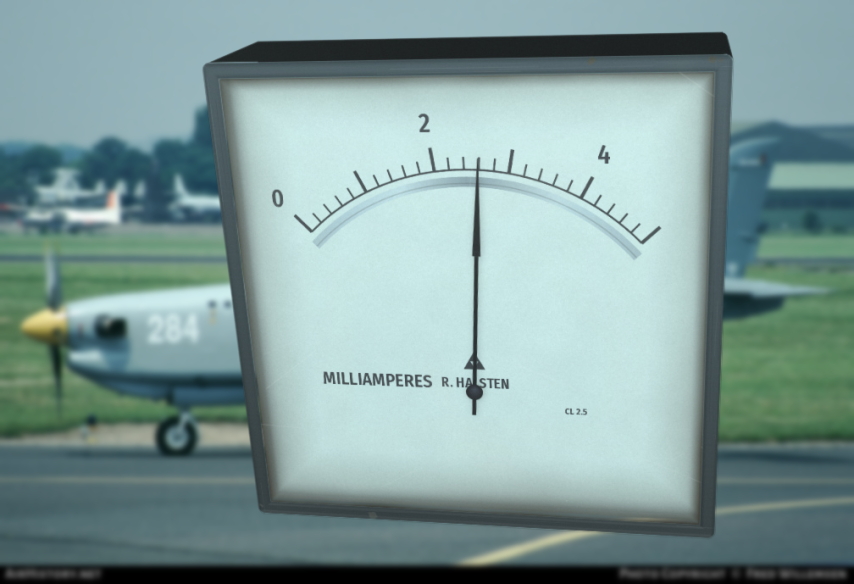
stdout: 2.6 mA
